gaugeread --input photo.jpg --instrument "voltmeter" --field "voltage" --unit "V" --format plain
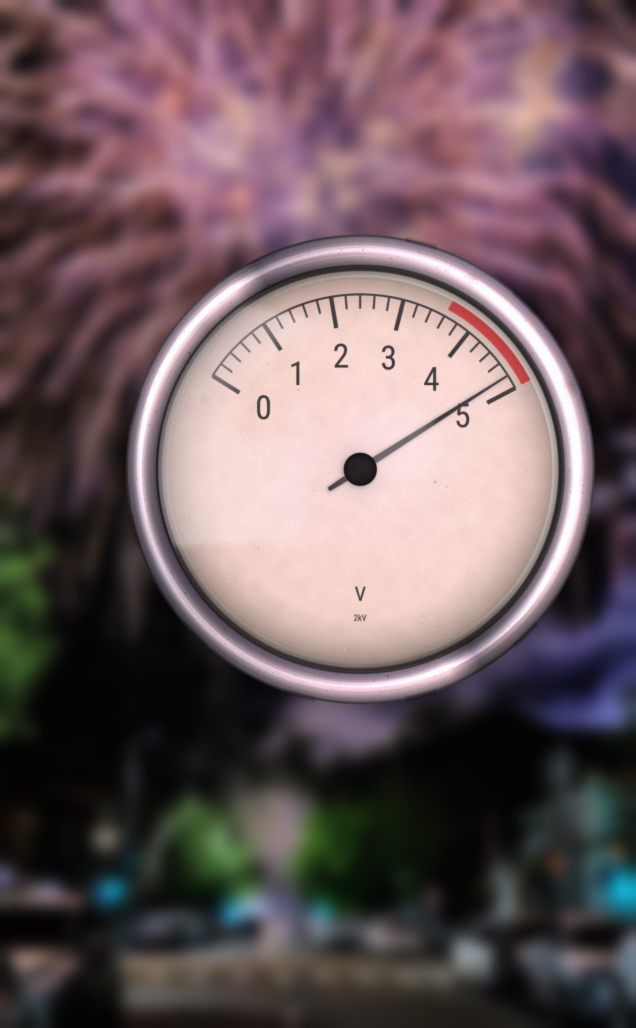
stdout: 4.8 V
